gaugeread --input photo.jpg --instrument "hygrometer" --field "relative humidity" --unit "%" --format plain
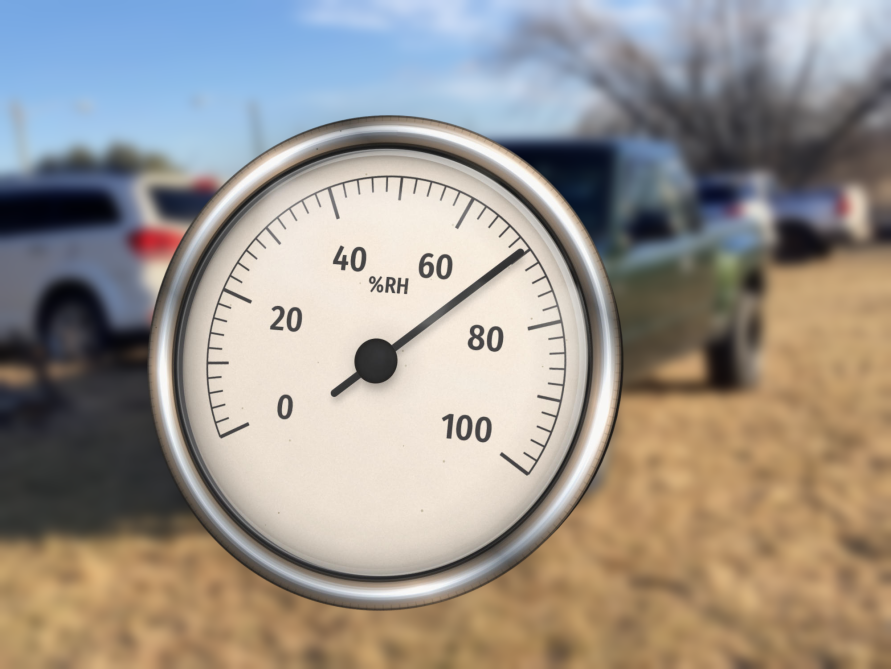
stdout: 70 %
